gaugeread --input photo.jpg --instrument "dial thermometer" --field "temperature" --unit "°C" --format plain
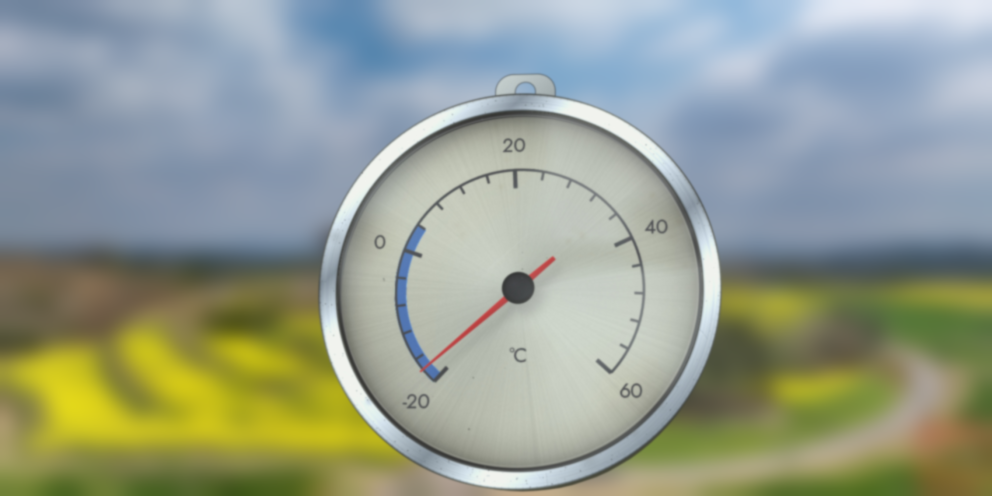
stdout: -18 °C
